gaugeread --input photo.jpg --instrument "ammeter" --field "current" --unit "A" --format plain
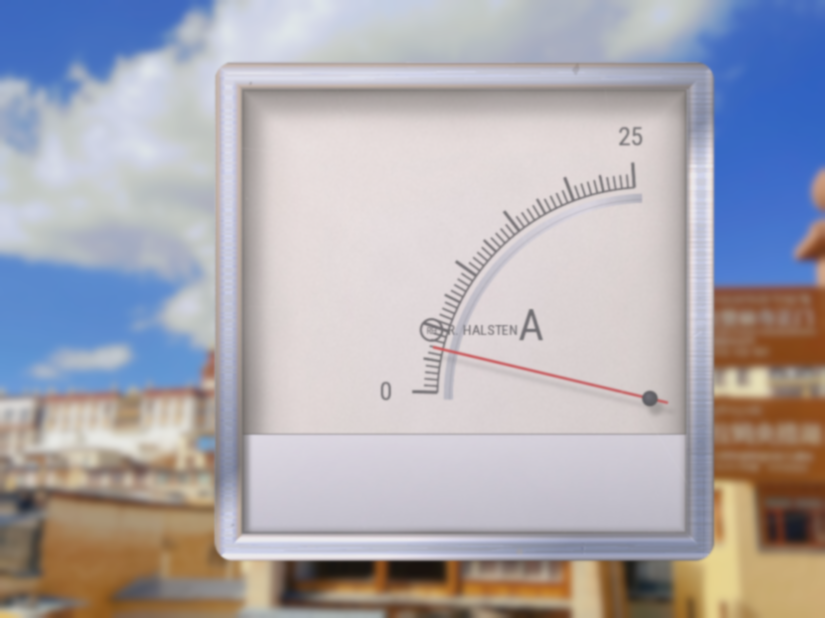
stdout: 3.5 A
